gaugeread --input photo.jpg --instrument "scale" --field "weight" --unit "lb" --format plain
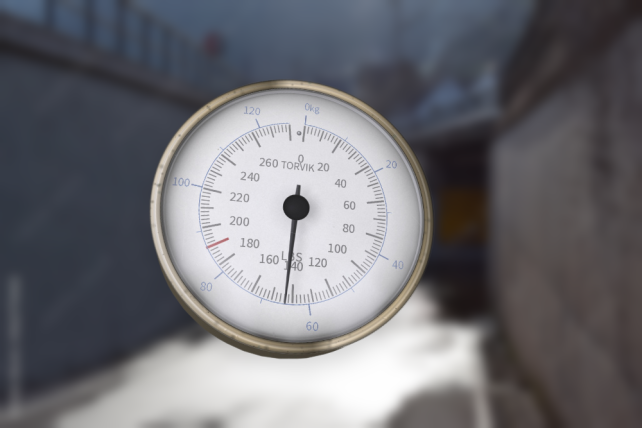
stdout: 144 lb
